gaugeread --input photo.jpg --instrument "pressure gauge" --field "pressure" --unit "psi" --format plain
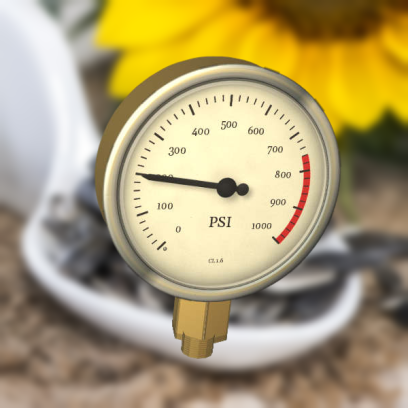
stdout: 200 psi
